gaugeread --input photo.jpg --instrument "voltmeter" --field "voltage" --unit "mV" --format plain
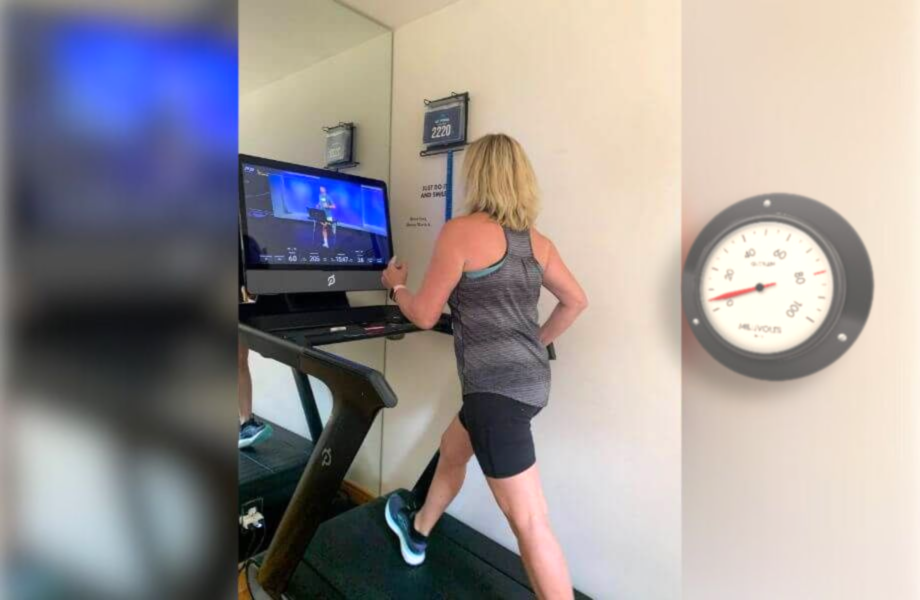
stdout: 5 mV
